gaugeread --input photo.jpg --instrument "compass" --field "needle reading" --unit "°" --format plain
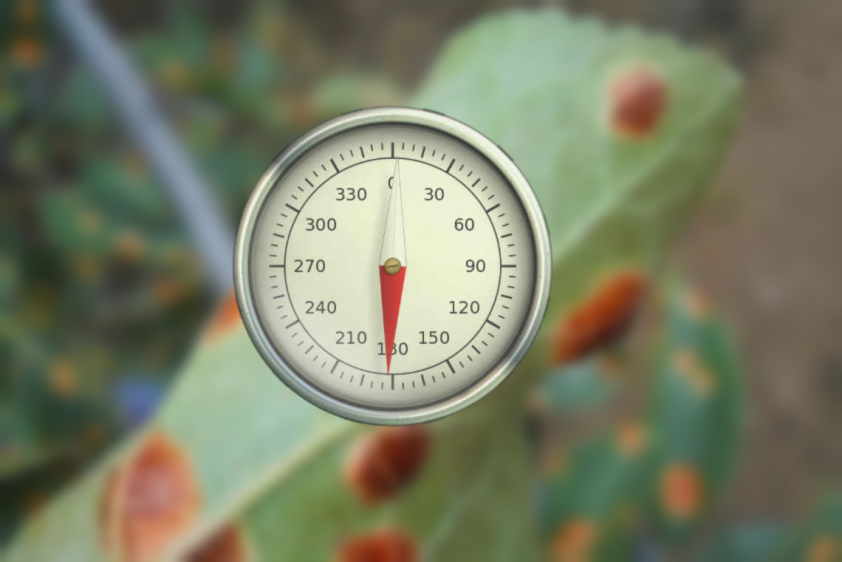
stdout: 182.5 °
